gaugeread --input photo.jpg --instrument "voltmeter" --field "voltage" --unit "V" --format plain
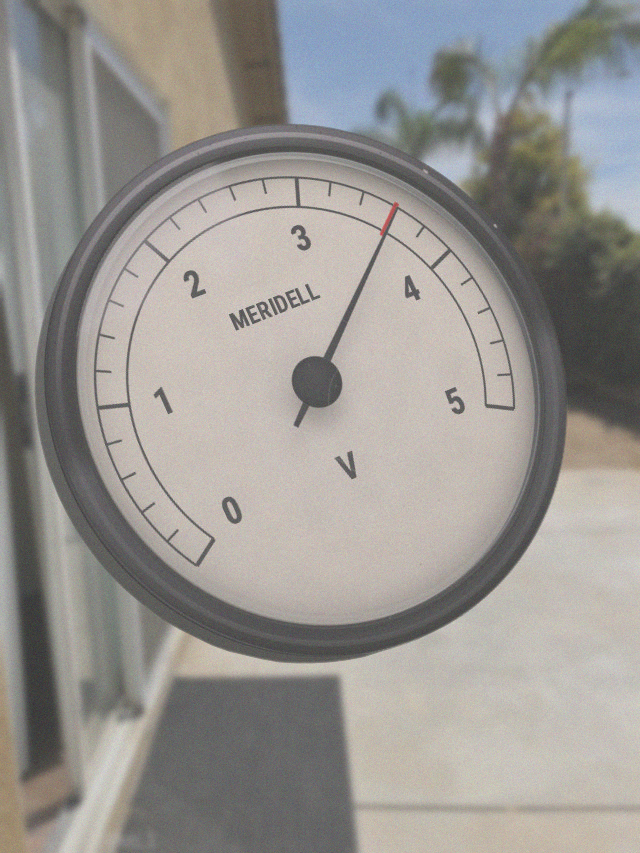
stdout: 3.6 V
